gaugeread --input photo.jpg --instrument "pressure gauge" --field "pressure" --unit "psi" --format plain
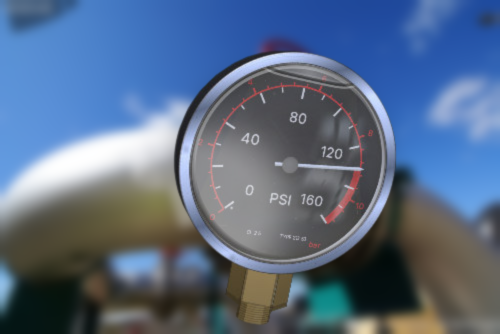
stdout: 130 psi
